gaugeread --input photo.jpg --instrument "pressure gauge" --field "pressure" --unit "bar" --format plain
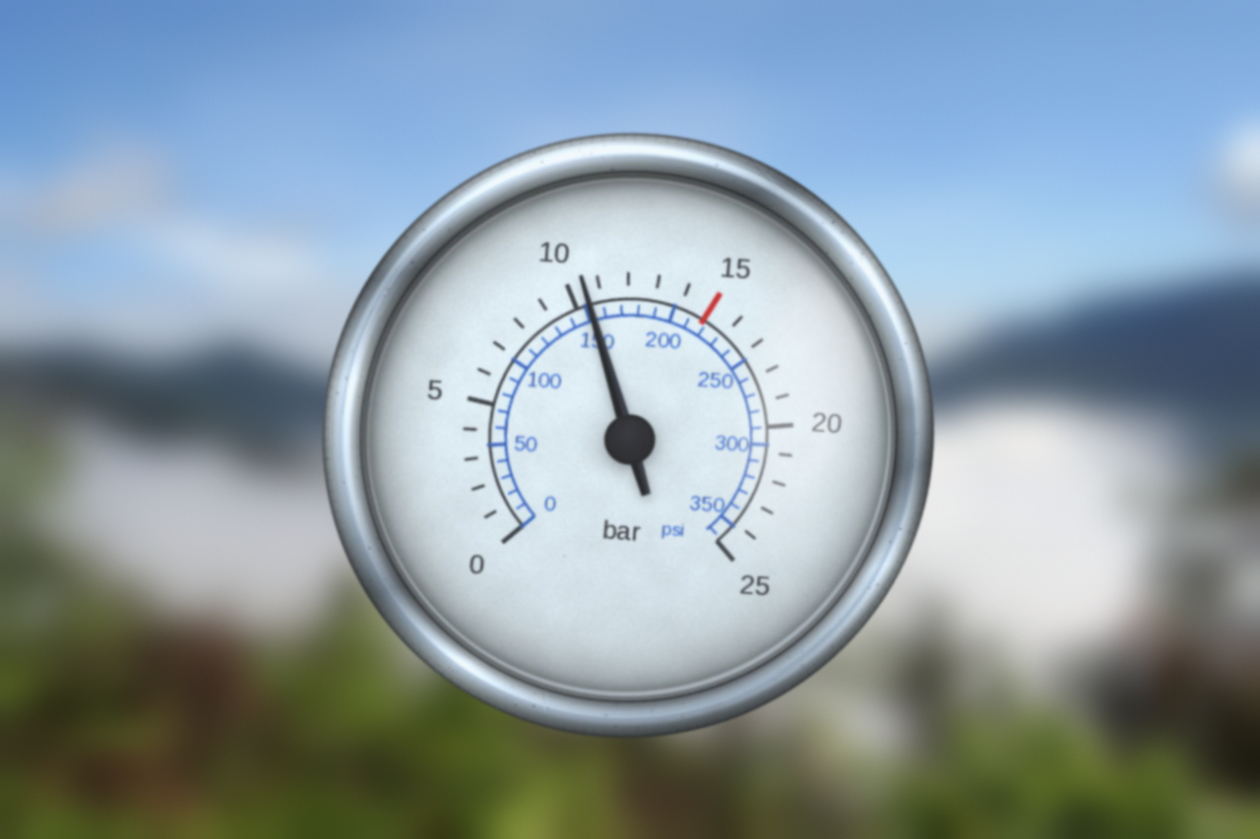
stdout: 10.5 bar
